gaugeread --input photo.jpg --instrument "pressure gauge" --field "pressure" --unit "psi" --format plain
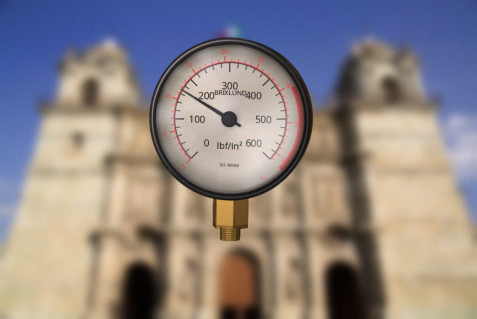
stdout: 170 psi
